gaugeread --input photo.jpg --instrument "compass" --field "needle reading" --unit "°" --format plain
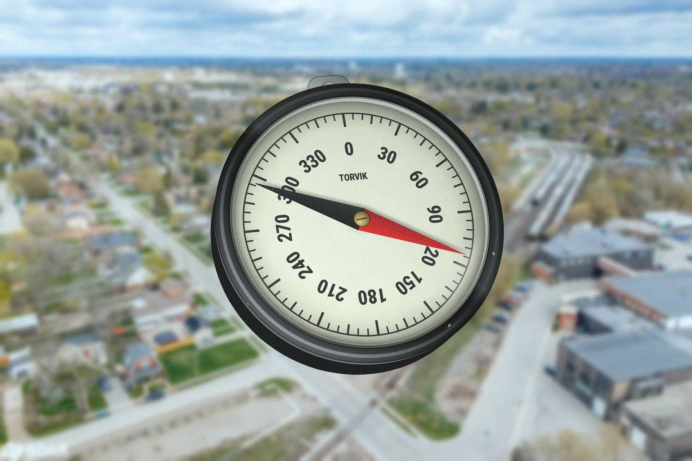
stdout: 115 °
